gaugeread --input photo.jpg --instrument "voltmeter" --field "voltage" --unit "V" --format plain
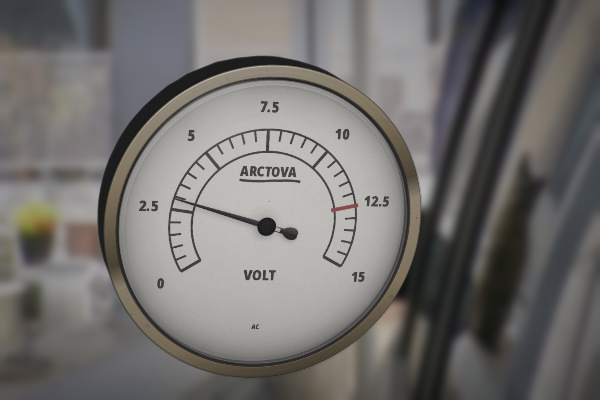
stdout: 3 V
